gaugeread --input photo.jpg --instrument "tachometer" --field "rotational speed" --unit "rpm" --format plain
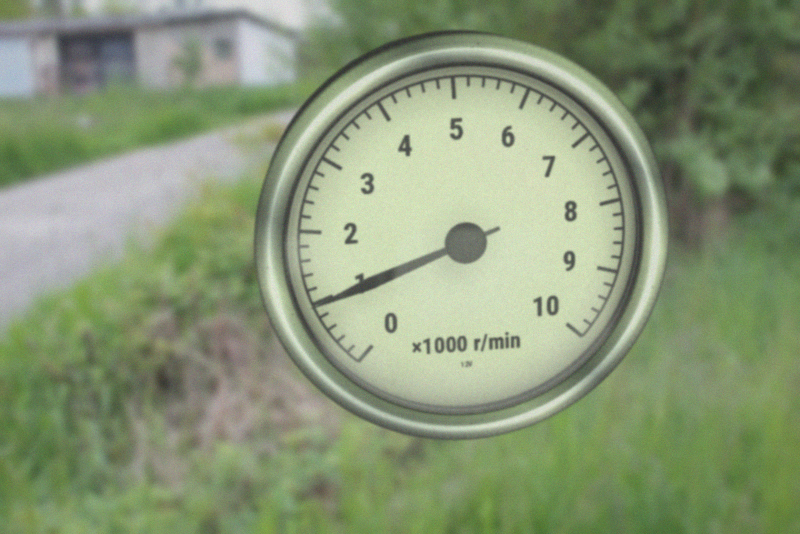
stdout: 1000 rpm
